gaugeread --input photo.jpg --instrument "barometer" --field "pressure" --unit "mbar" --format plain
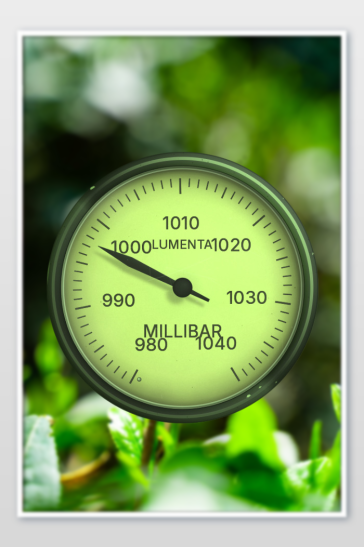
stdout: 997.5 mbar
